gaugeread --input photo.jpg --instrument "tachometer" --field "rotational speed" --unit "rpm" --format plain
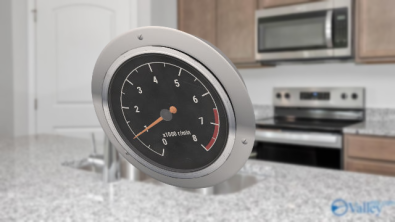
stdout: 1000 rpm
